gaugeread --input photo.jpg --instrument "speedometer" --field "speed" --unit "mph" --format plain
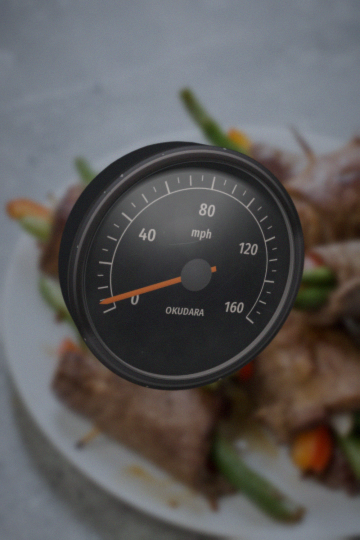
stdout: 5 mph
